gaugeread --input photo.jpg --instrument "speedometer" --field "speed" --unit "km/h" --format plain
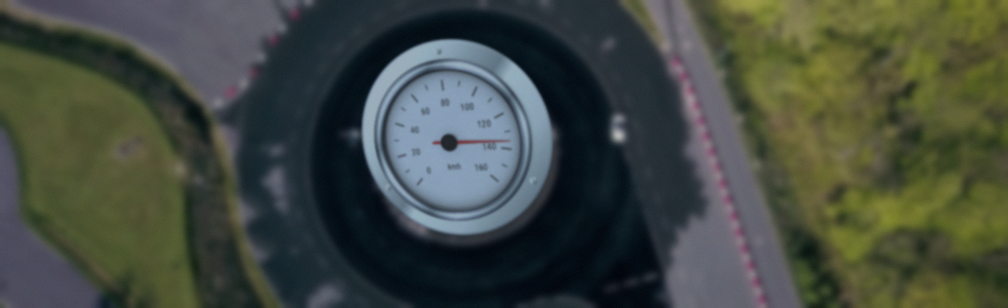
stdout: 135 km/h
